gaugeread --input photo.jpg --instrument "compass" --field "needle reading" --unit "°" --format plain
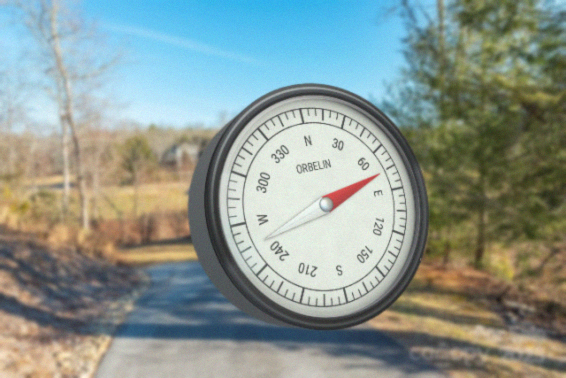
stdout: 75 °
